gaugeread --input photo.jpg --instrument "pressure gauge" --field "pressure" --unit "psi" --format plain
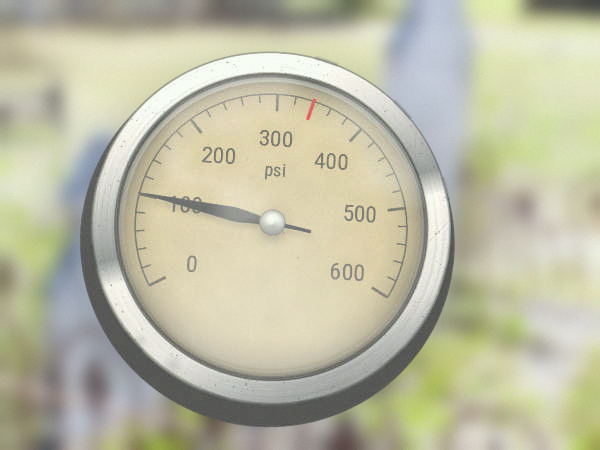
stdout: 100 psi
